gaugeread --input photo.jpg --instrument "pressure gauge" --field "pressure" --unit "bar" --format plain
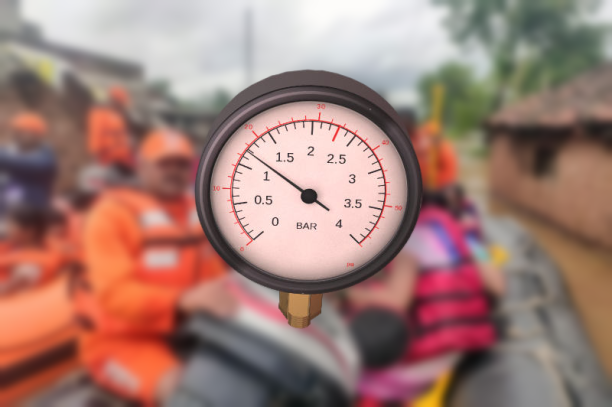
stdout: 1.2 bar
